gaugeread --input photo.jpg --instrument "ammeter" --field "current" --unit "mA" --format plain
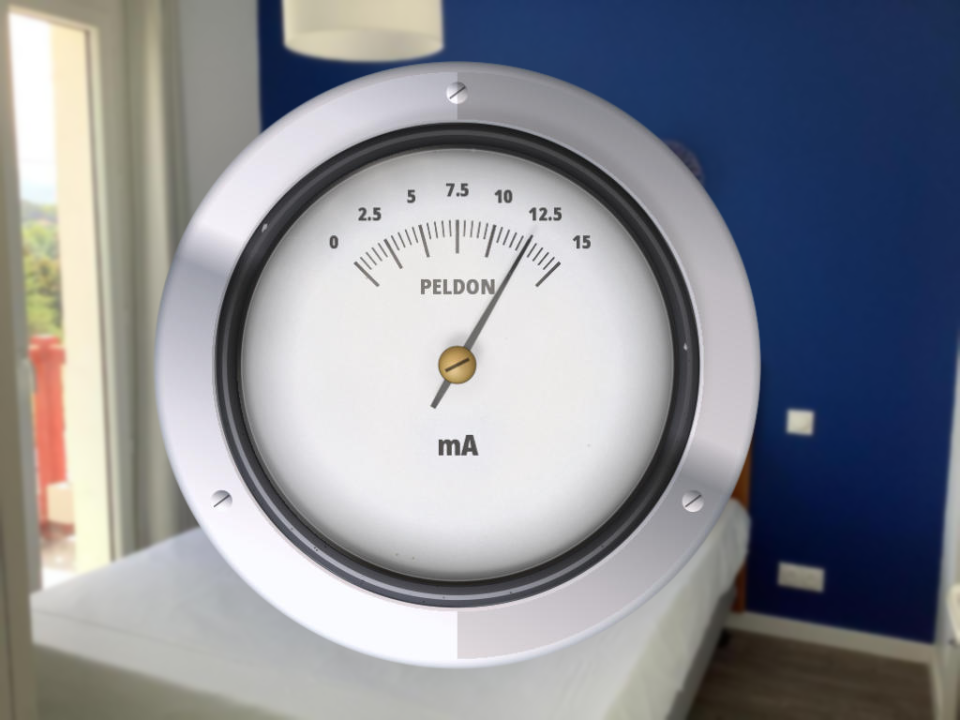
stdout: 12.5 mA
